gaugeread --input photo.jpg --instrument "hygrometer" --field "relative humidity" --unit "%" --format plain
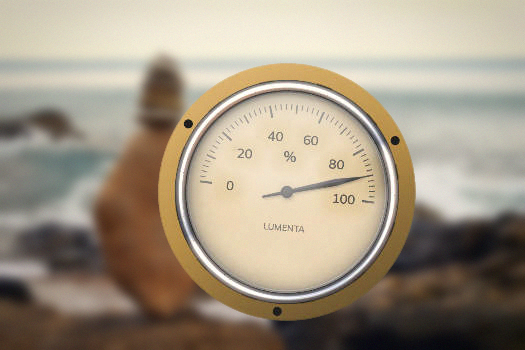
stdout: 90 %
